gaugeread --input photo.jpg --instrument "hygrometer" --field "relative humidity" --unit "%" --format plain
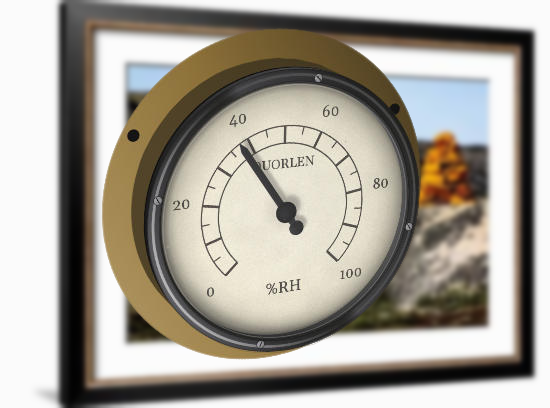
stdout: 37.5 %
